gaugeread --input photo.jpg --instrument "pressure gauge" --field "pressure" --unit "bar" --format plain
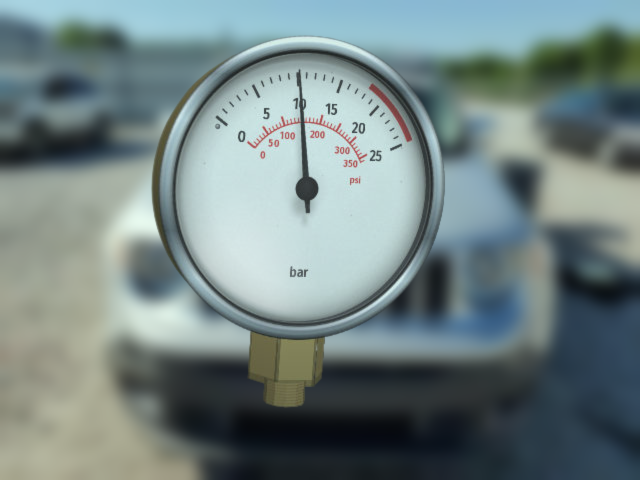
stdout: 10 bar
